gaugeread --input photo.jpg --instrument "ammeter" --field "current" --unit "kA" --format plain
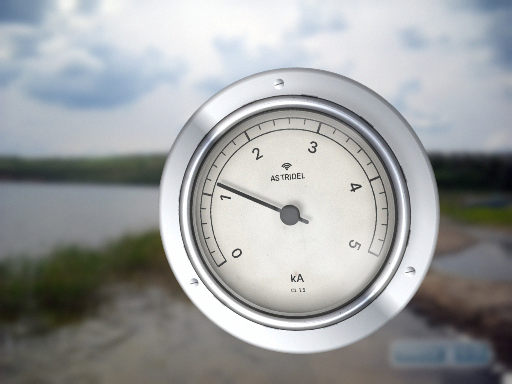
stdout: 1.2 kA
